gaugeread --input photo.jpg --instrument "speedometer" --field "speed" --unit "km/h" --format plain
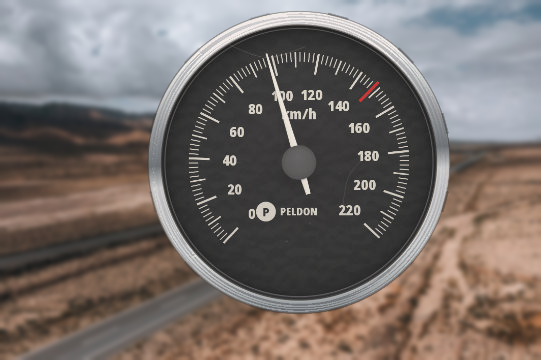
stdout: 98 km/h
